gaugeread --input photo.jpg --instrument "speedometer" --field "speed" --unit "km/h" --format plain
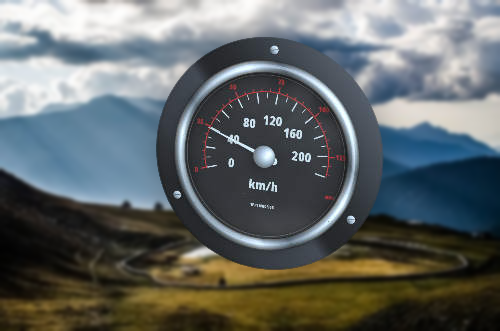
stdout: 40 km/h
